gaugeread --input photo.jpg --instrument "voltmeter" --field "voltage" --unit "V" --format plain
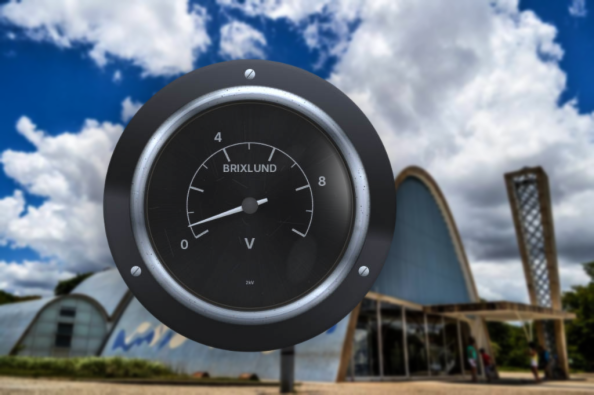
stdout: 0.5 V
